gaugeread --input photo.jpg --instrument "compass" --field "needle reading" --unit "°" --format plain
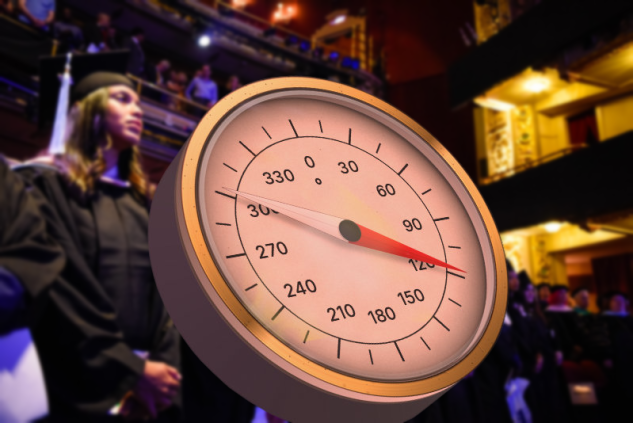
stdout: 120 °
